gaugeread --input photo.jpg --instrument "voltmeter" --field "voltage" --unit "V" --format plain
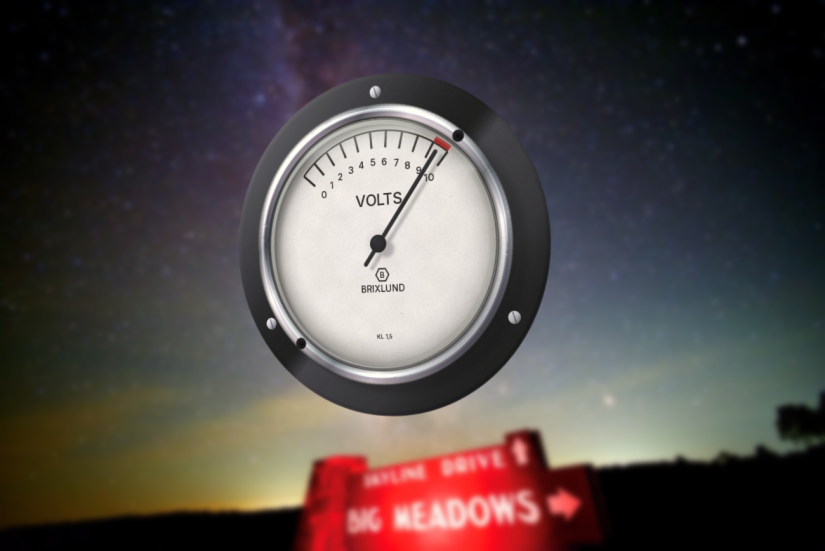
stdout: 9.5 V
